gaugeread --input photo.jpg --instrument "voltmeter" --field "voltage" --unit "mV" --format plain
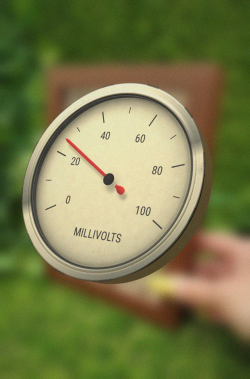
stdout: 25 mV
